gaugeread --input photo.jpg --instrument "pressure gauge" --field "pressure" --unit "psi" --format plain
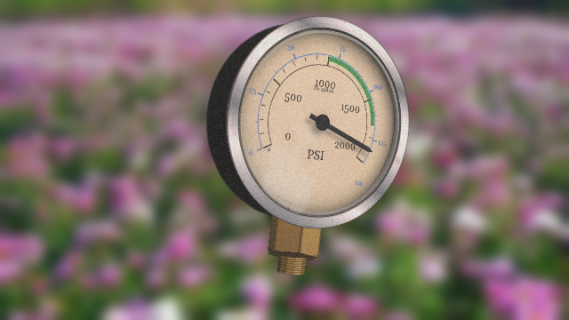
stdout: 1900 psi
